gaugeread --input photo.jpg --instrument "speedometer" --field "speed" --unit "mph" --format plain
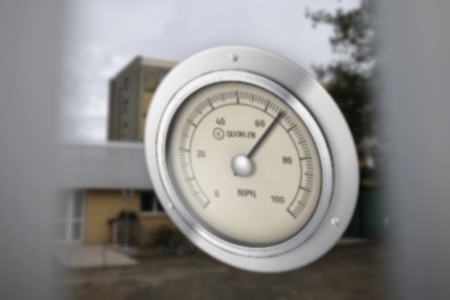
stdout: 65 mph
